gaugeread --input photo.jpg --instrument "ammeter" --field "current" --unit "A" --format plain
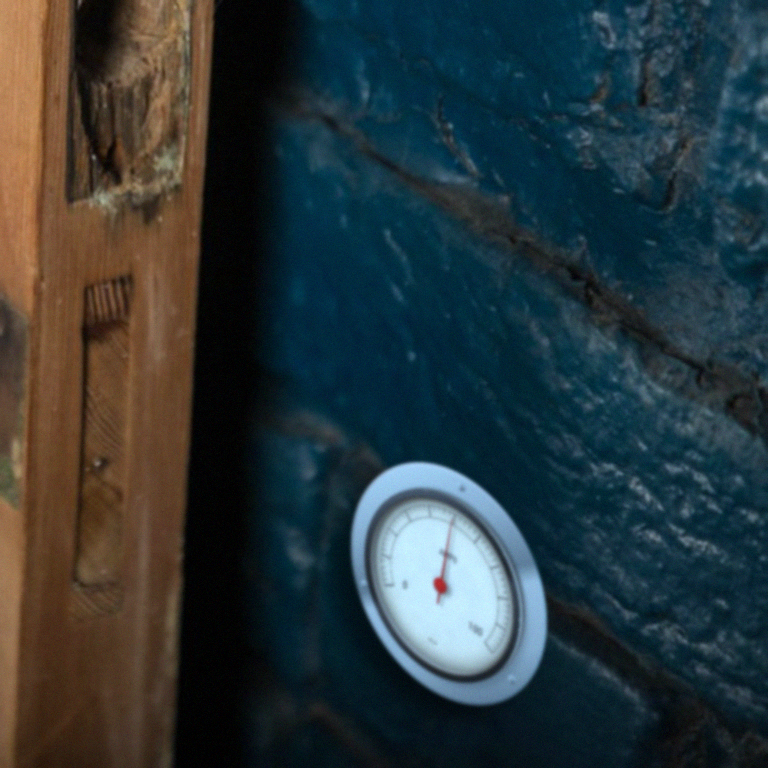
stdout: 50 A
